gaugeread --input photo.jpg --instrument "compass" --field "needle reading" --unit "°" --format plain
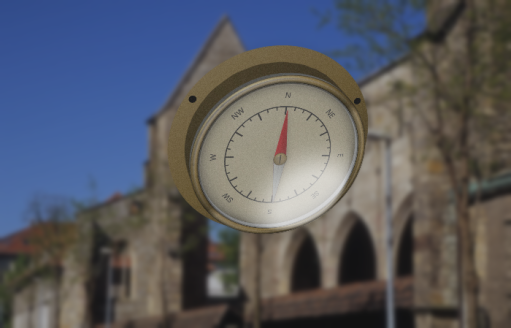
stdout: 0 °
